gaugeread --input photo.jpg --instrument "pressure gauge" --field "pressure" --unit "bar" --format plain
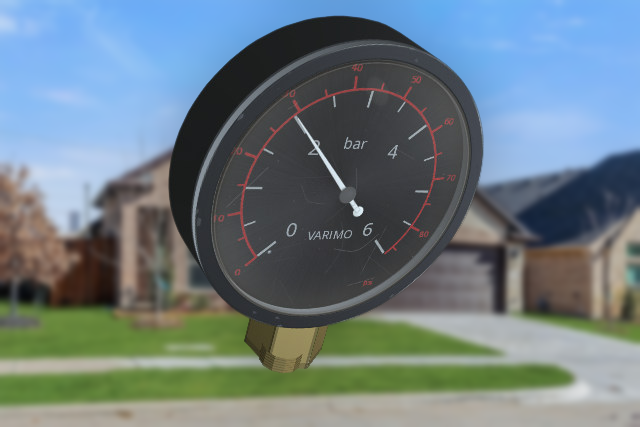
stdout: 2 bar
